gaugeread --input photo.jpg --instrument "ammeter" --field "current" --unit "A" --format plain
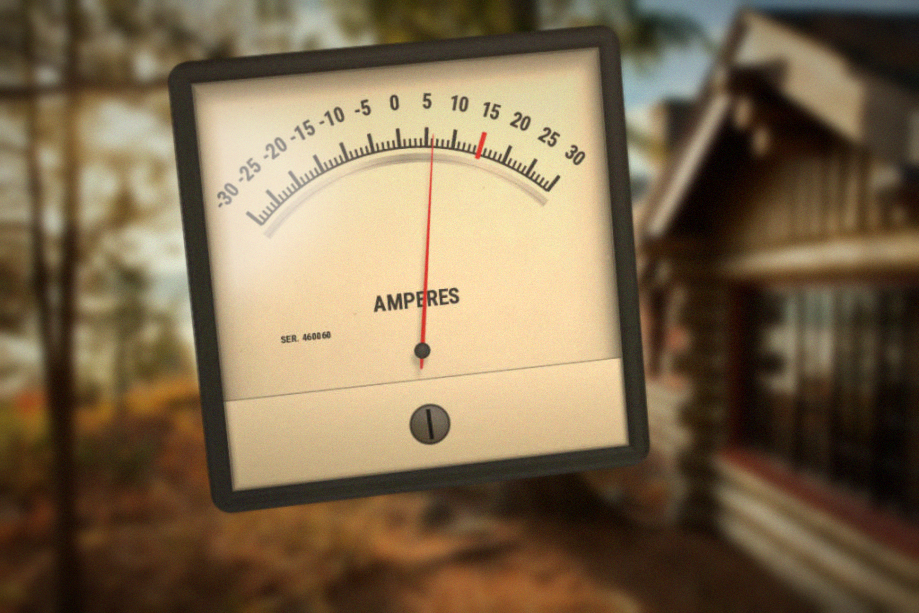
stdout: 6 A
